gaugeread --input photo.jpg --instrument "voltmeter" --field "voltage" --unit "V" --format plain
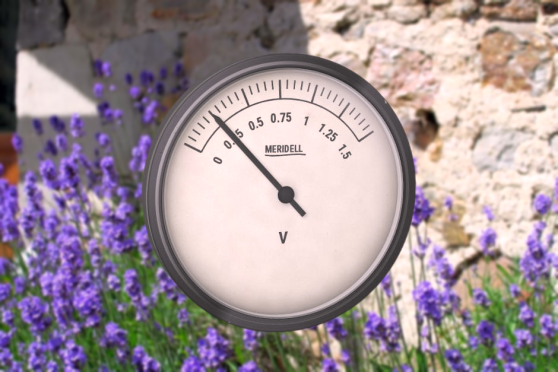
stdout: 0.25 V
